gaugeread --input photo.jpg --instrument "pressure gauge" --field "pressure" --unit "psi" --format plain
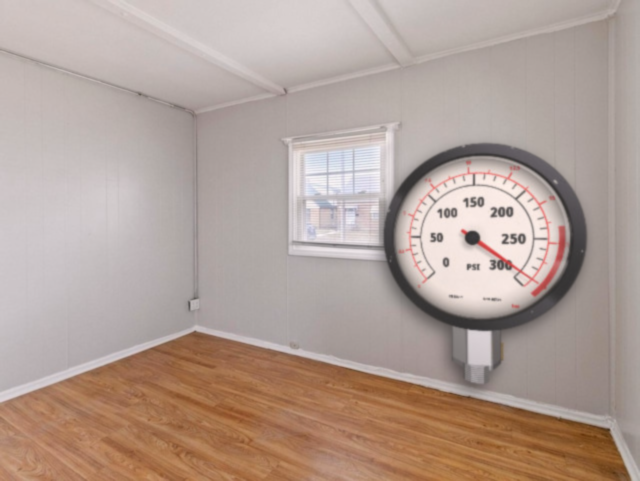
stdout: 290 psi
